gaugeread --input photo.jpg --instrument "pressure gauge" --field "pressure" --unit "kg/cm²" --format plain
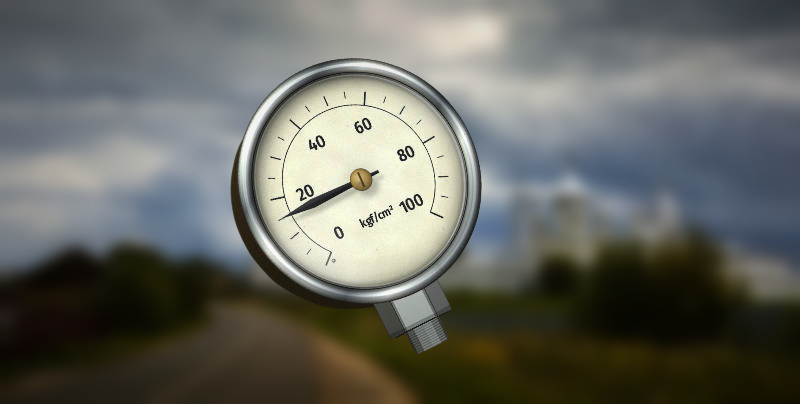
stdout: 15 kg/cm²
